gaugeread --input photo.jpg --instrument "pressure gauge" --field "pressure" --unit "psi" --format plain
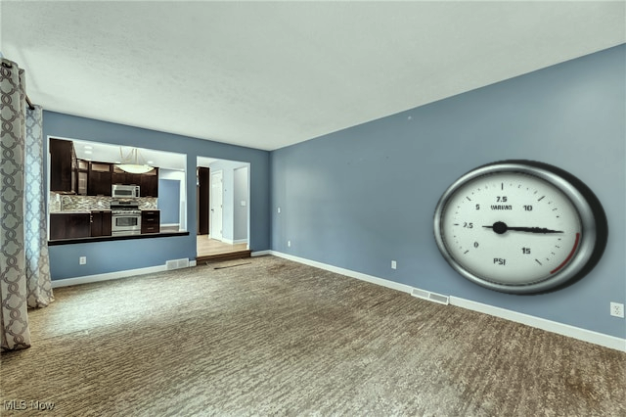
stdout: 12.5 psi
